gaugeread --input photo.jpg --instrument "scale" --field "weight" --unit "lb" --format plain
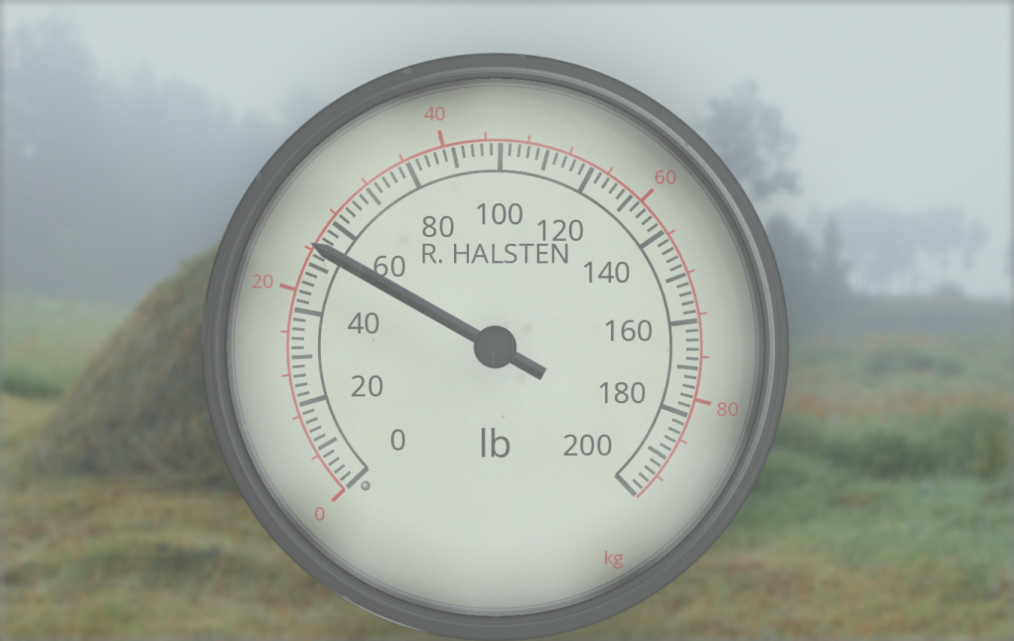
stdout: 54 lb
